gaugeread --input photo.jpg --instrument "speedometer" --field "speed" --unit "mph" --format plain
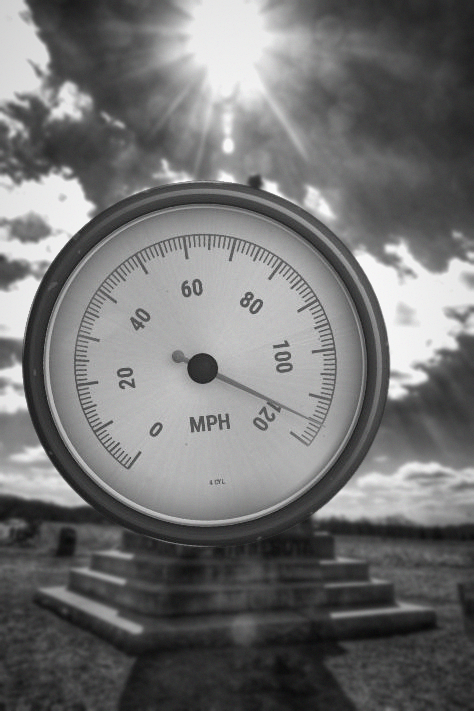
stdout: 115 mph
